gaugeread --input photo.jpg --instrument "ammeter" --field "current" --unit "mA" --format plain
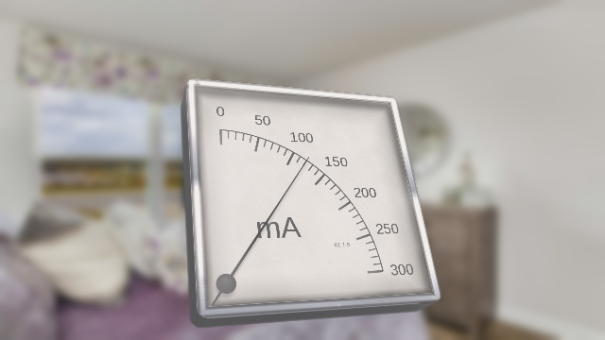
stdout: 120 mA
